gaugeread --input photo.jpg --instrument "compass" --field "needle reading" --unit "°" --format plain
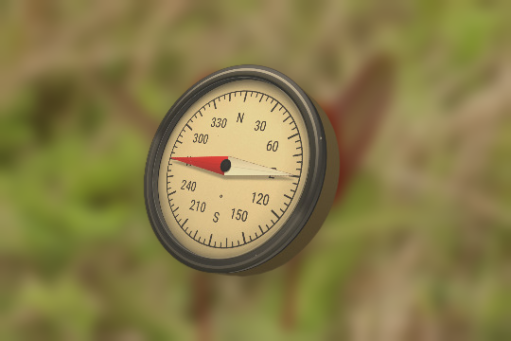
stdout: 270 °
